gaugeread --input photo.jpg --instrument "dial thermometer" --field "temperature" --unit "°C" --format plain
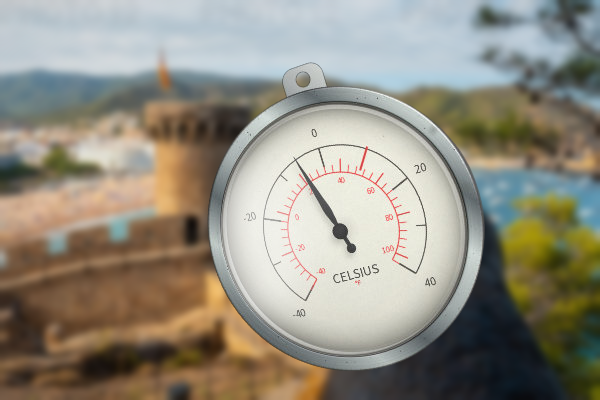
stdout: -5 °C
